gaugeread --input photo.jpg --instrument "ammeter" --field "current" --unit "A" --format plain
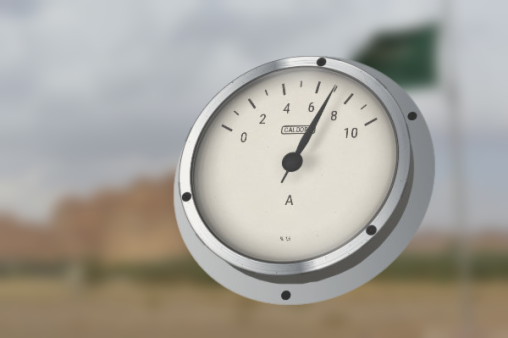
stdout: 7 A
